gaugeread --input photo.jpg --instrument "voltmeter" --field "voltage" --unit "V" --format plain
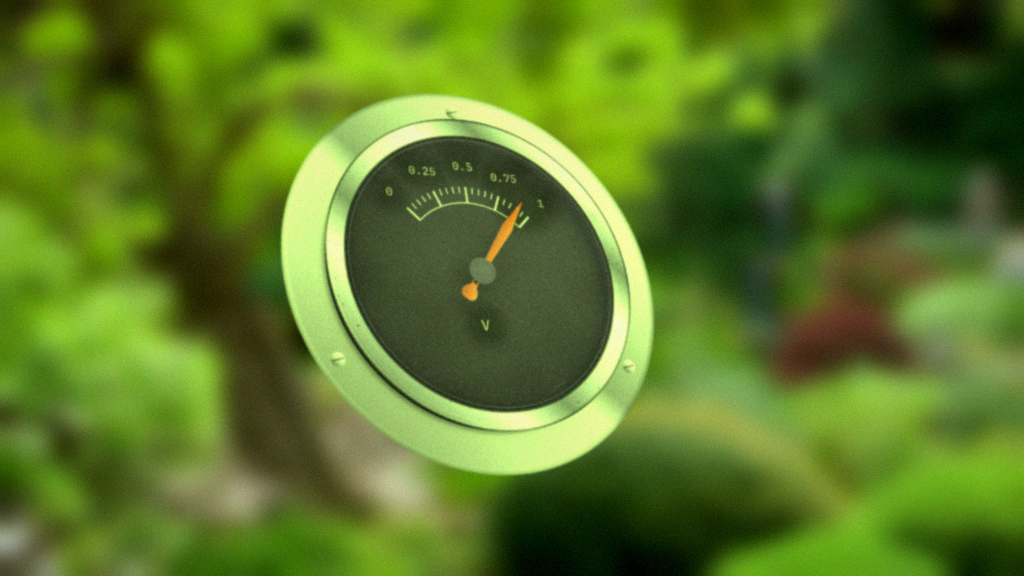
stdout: 0.9 V
